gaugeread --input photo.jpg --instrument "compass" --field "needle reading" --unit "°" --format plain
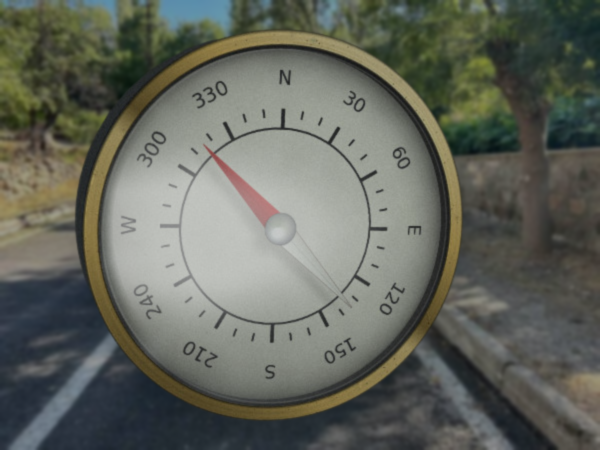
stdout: 315 °
